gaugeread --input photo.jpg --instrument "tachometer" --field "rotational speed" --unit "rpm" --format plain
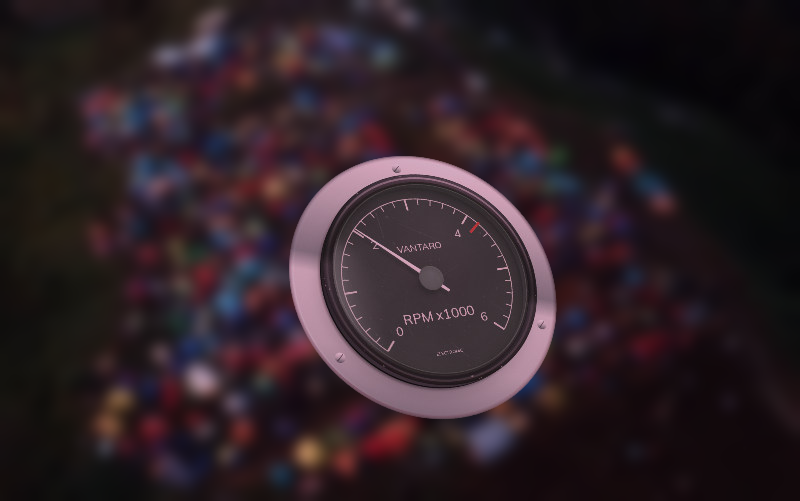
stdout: 2000 rpm
